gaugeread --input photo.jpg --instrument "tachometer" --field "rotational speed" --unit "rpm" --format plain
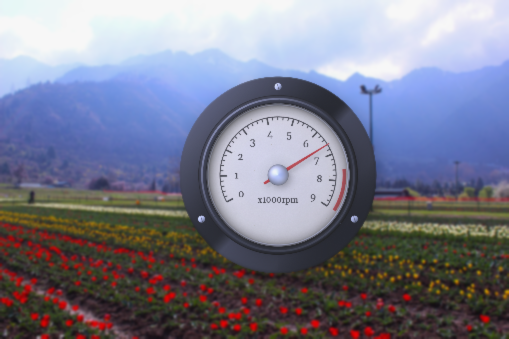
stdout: 6600 rpm
